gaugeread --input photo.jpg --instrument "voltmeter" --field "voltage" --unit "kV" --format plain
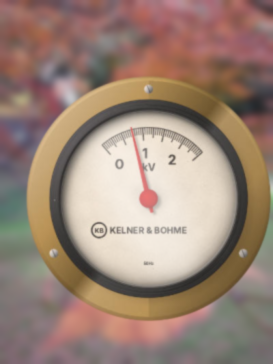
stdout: 0.75 kV
